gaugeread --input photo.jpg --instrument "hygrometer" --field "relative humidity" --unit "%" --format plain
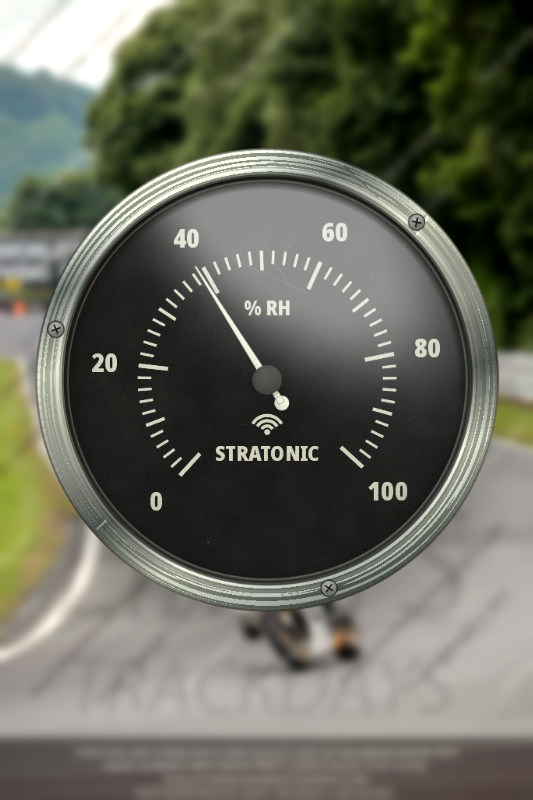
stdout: 39 %
